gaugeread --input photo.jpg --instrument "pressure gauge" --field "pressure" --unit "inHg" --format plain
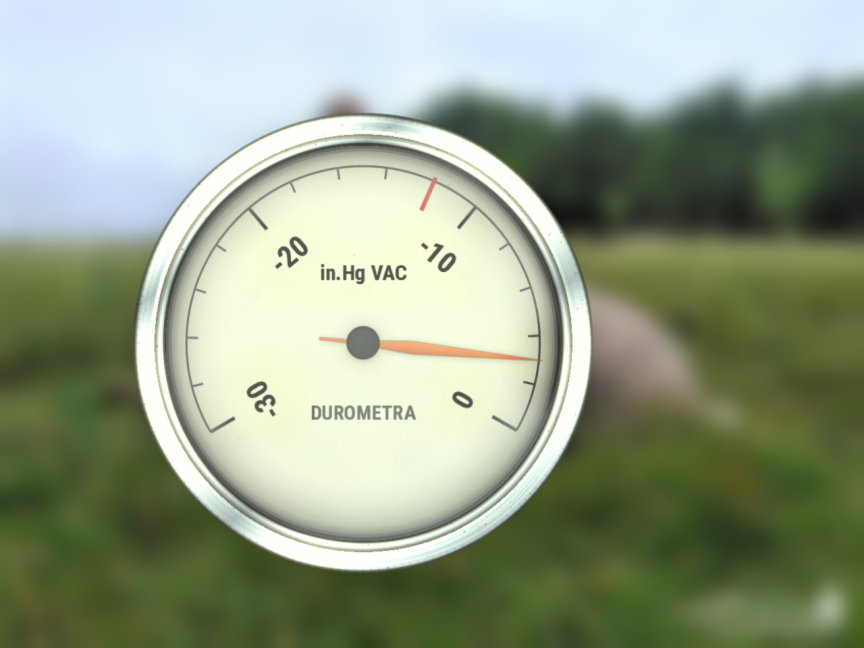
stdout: -3 inHg
